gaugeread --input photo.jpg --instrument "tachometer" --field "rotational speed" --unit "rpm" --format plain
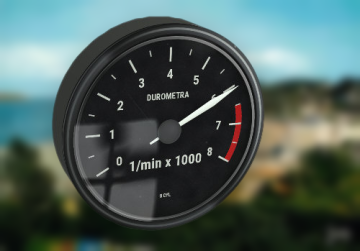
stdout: 6000 rpm
